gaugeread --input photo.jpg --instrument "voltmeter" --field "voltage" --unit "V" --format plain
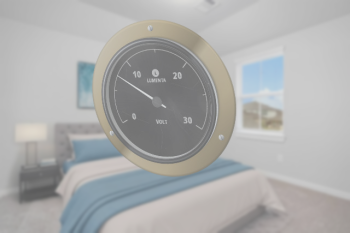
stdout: 7.5 V
